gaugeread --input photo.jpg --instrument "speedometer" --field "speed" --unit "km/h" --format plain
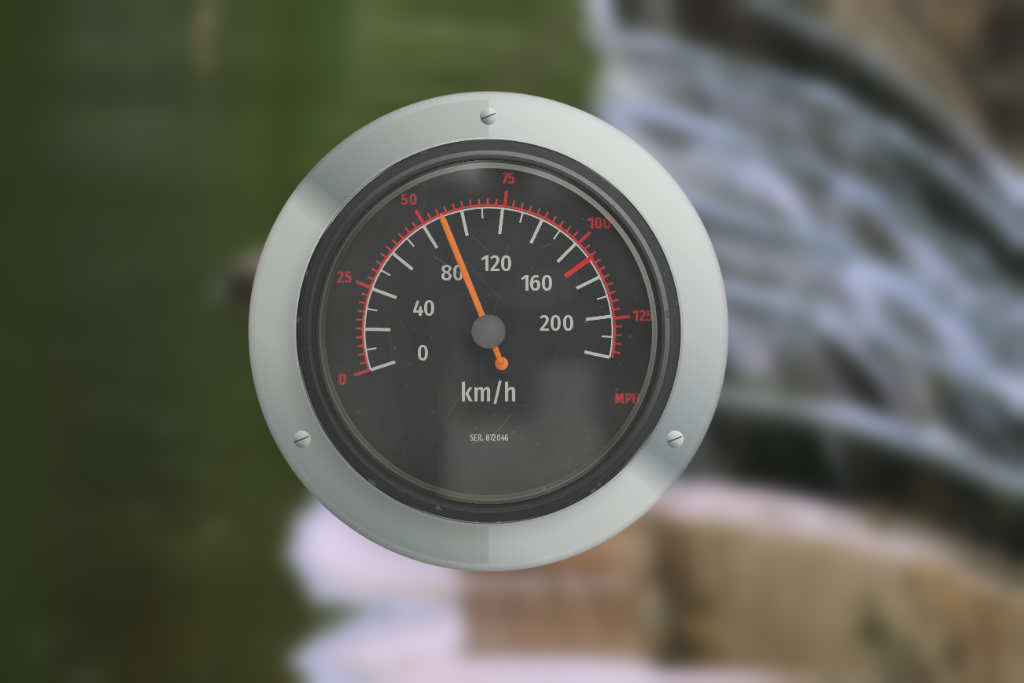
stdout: 90 km/h
